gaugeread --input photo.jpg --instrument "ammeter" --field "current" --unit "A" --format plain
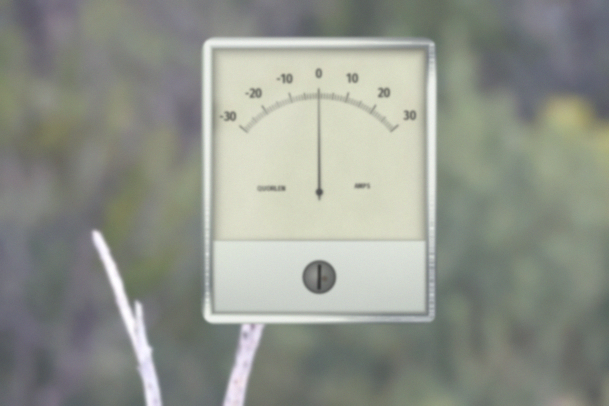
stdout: 0 A
